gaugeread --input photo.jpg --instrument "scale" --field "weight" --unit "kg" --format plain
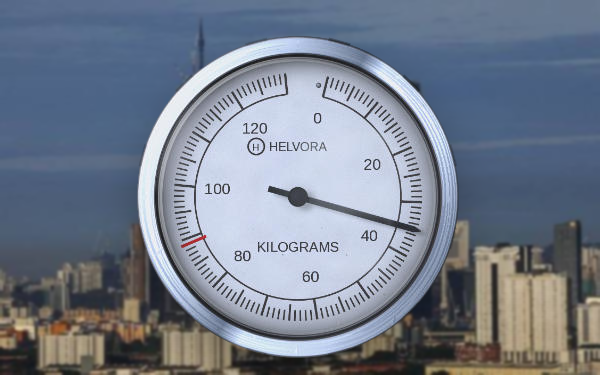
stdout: 35 kg
